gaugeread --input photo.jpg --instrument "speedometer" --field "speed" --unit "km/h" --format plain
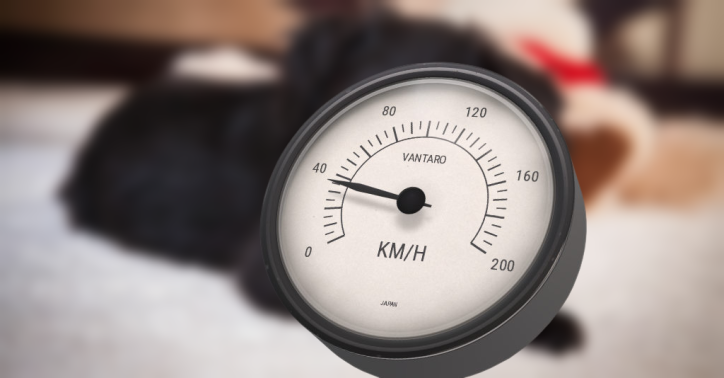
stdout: 35 km/h
